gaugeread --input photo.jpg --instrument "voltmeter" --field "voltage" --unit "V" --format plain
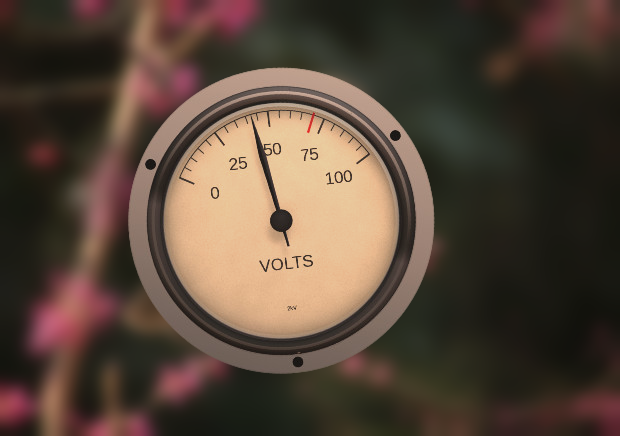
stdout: 42.5 V
